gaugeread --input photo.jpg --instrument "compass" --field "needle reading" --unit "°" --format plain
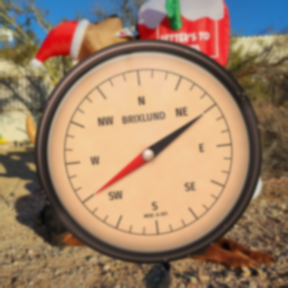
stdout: 240 °
